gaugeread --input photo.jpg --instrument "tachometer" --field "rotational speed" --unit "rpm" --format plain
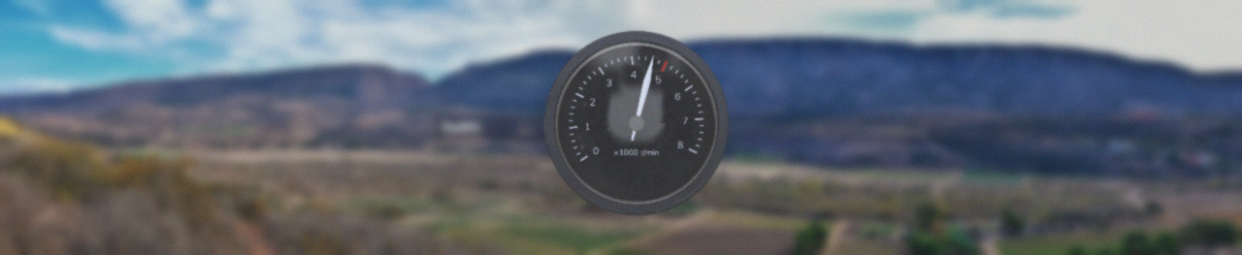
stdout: 4600 rpm
